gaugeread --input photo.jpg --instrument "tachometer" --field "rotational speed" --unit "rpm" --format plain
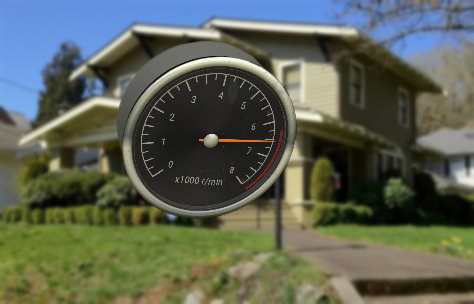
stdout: 6500 rpm
